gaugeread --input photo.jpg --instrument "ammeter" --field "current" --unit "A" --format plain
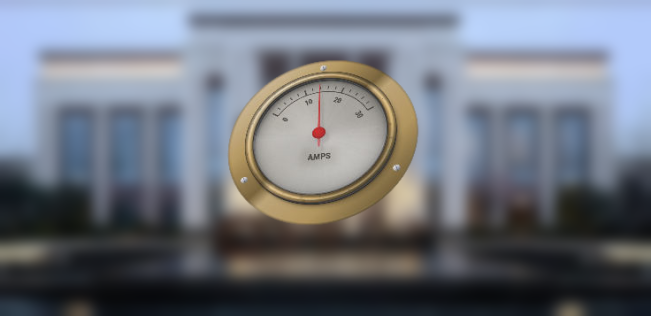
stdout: 14 A
